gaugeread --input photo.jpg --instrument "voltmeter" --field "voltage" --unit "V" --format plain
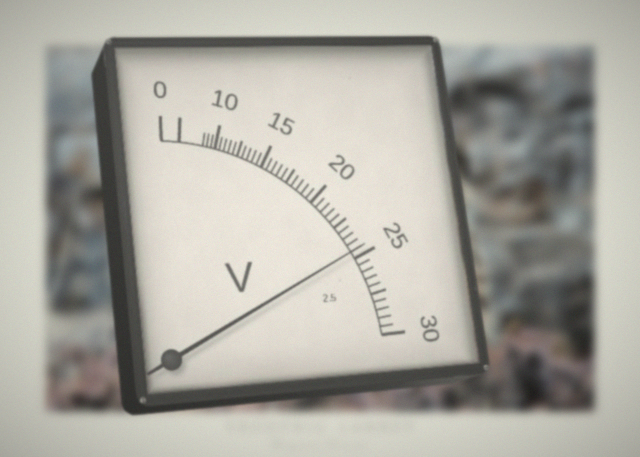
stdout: 24.5 V
